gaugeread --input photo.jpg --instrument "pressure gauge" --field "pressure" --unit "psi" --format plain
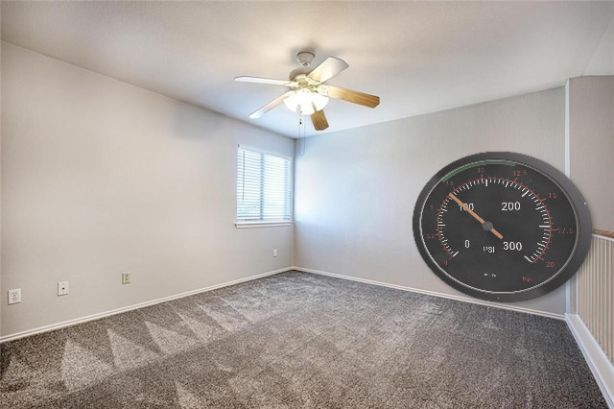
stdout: 100 psi
